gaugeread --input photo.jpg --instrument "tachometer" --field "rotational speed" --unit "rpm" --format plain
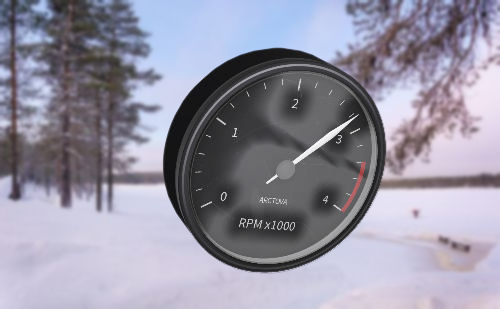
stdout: 2800 rpm
